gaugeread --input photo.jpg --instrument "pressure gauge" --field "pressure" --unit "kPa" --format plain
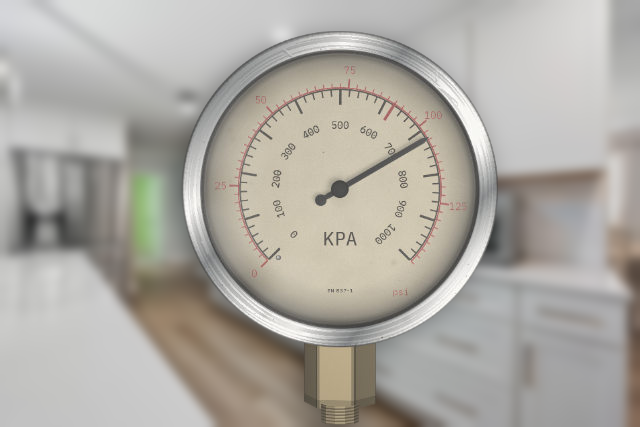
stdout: 720 kPa
